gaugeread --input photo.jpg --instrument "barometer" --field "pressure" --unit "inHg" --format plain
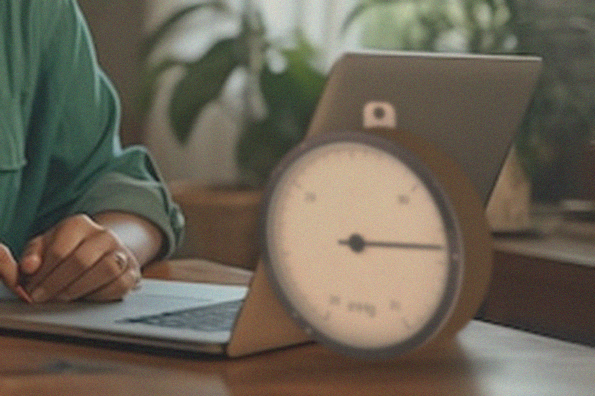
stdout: 30.4 inHg
